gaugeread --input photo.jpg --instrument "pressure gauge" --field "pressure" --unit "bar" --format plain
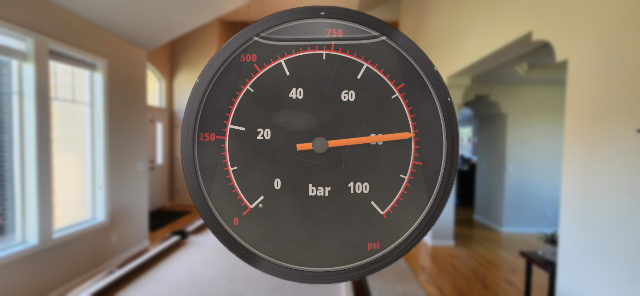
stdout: 80 bar
